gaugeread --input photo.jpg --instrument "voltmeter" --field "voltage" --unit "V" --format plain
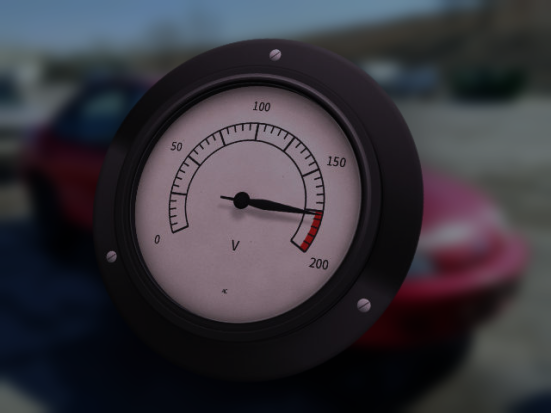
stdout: 177.5 V
